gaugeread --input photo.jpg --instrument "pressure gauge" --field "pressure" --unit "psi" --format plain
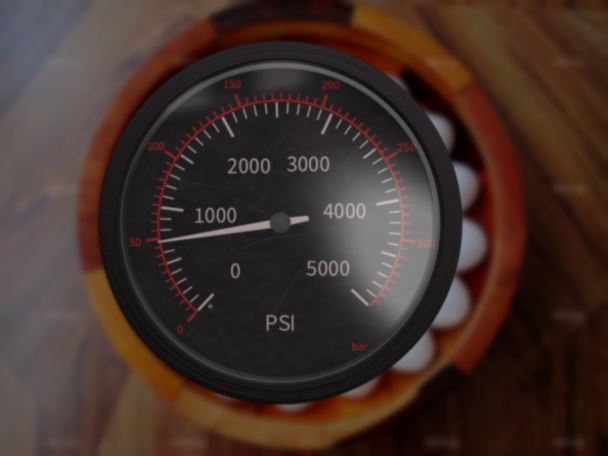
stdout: 700 psi
